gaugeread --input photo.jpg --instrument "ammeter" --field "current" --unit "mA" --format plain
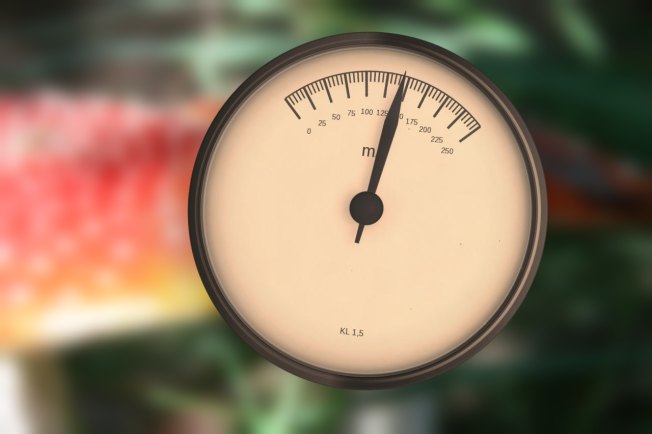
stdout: 145 mA
